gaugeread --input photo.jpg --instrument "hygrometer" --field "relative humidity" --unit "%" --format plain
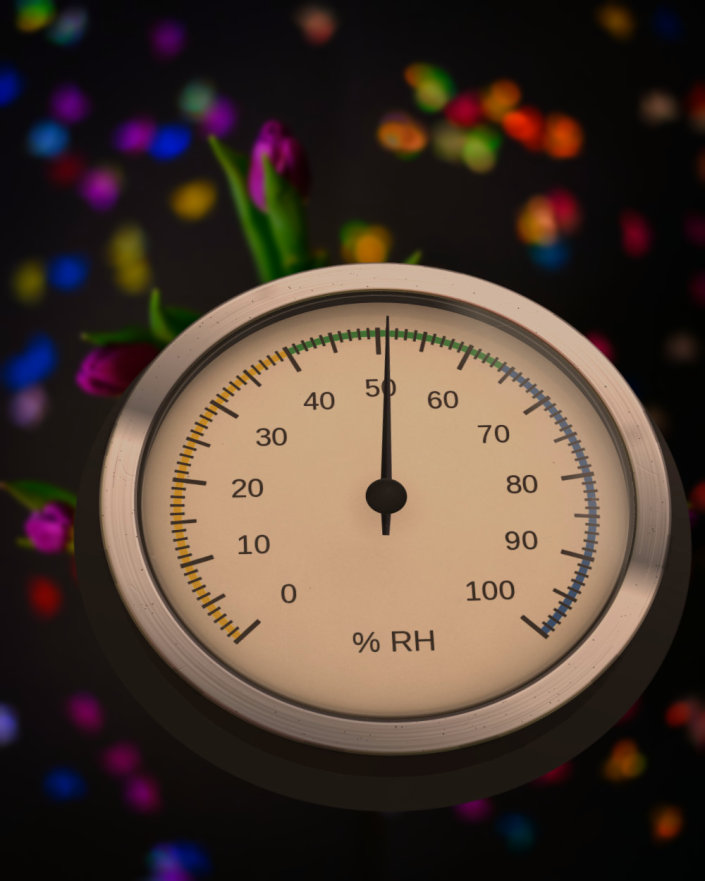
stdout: 51 %
